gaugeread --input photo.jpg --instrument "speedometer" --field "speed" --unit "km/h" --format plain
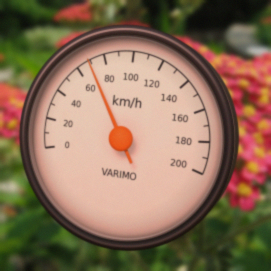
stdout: 70 km/h
